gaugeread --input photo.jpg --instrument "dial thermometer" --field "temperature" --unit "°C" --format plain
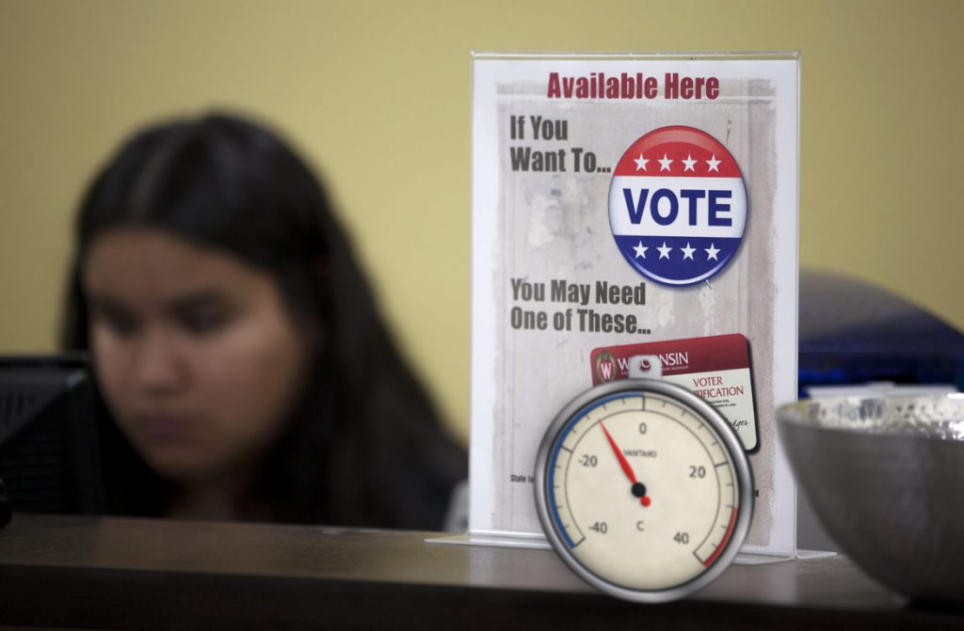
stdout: -10 °C
